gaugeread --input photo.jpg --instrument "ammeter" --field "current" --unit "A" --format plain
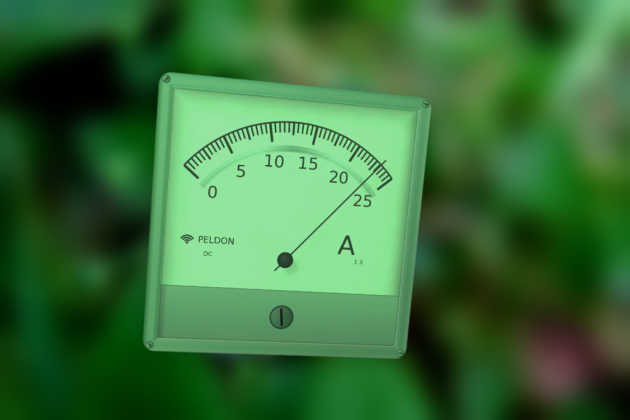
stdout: 23 A
